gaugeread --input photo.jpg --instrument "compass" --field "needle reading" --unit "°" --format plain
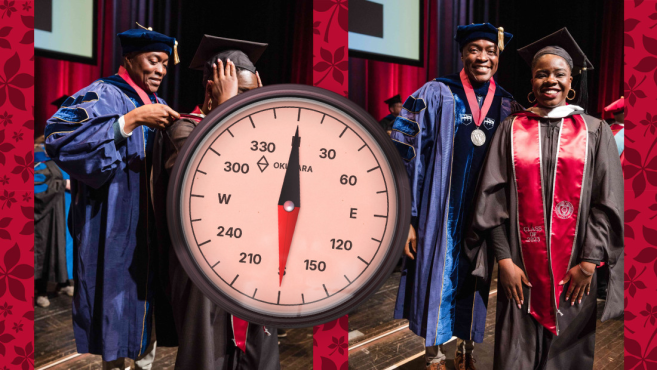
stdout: 180 °
